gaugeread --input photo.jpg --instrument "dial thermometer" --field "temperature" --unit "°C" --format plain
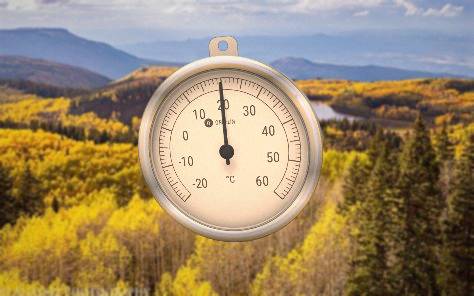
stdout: 20 °C
